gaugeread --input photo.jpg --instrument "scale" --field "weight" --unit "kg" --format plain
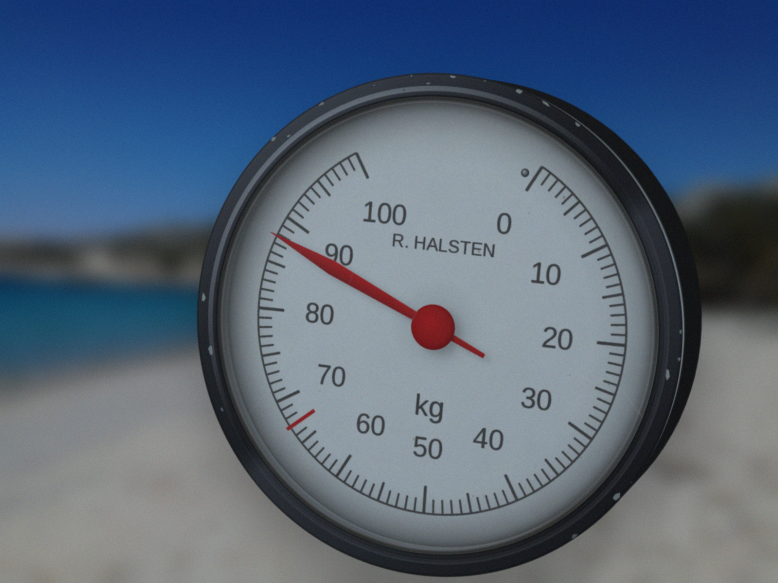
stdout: 88 kg
